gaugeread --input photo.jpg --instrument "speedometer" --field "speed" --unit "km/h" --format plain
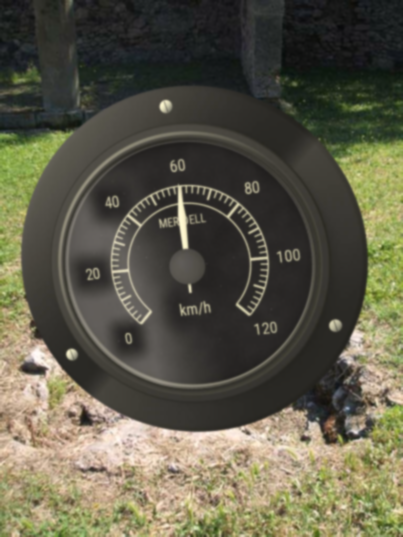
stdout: 60 km/h
